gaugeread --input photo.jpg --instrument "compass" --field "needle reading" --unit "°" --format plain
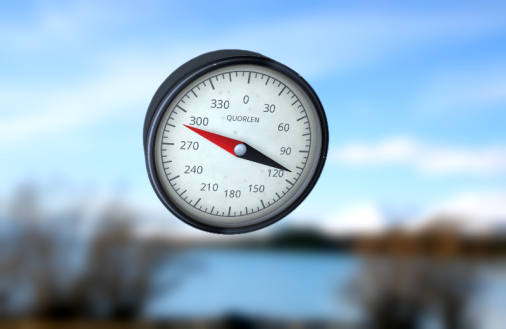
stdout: 290 °
